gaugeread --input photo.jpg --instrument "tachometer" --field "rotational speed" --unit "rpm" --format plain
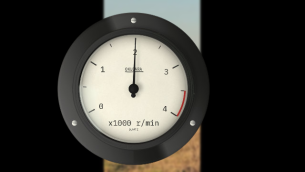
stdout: 2000 rpm
